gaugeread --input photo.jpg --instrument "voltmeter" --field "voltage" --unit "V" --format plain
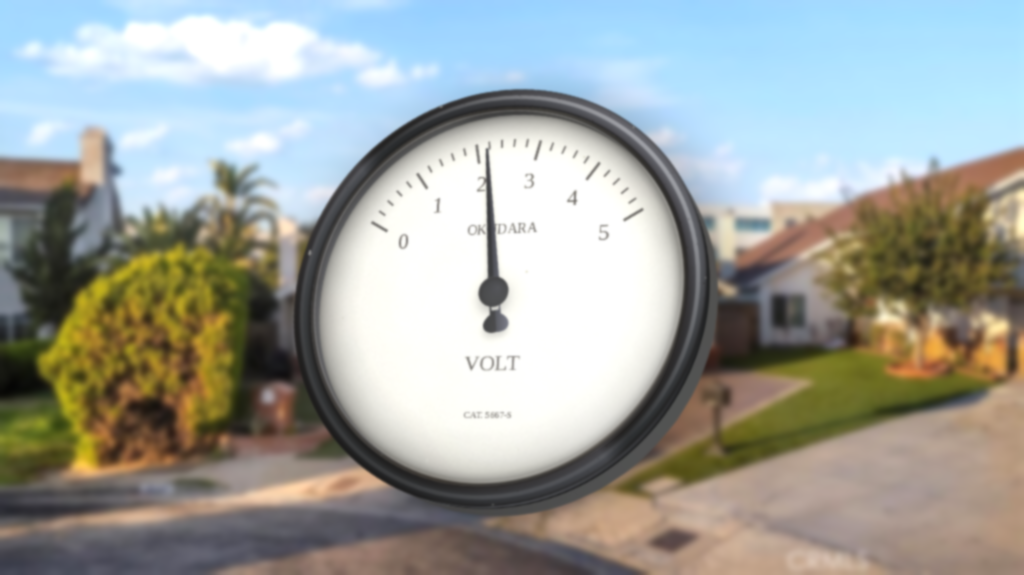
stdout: 2.2 V
